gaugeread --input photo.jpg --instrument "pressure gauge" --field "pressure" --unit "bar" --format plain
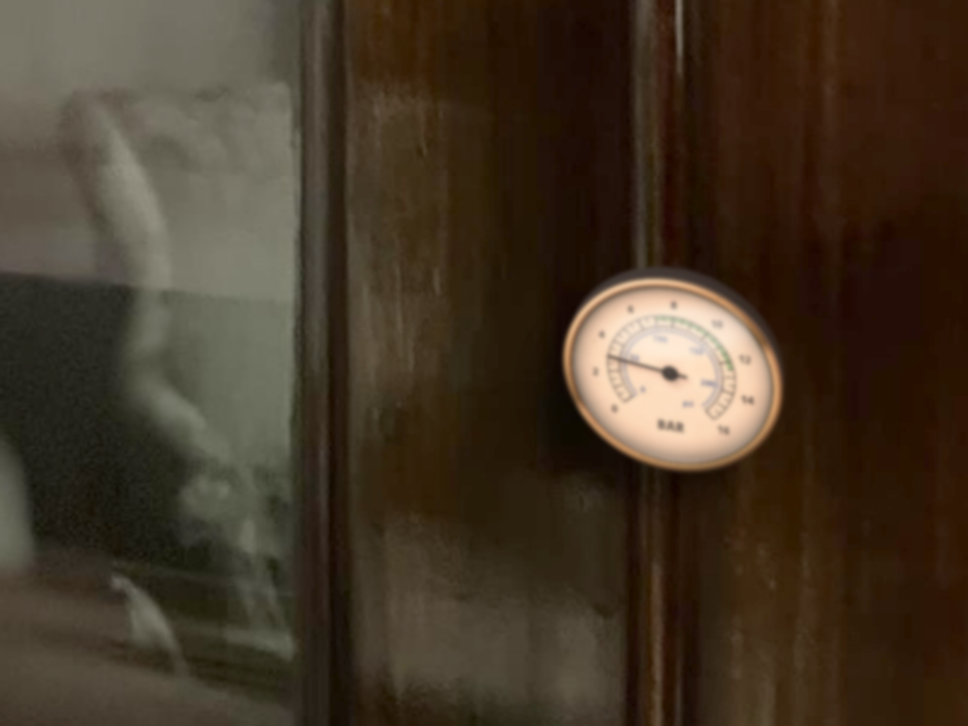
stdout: 3 bar
